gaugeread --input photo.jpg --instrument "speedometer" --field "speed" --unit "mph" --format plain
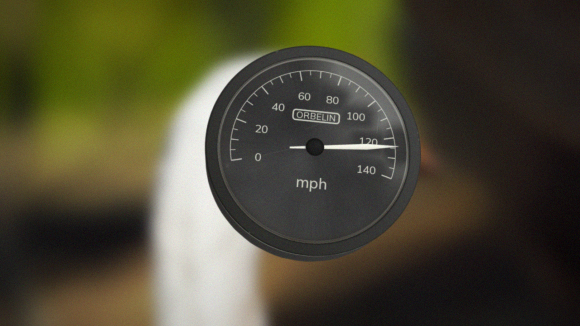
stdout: 125 mph
